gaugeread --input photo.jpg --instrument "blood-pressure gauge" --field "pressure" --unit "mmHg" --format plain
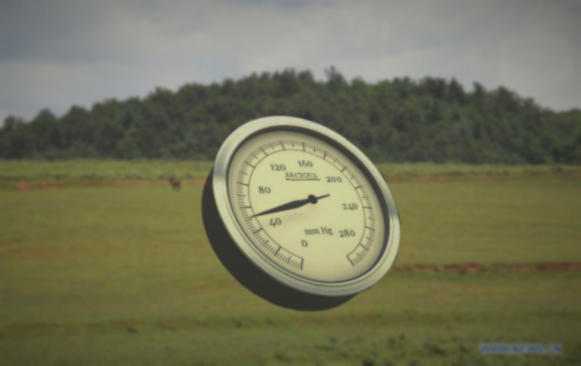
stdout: 50 mmHg
